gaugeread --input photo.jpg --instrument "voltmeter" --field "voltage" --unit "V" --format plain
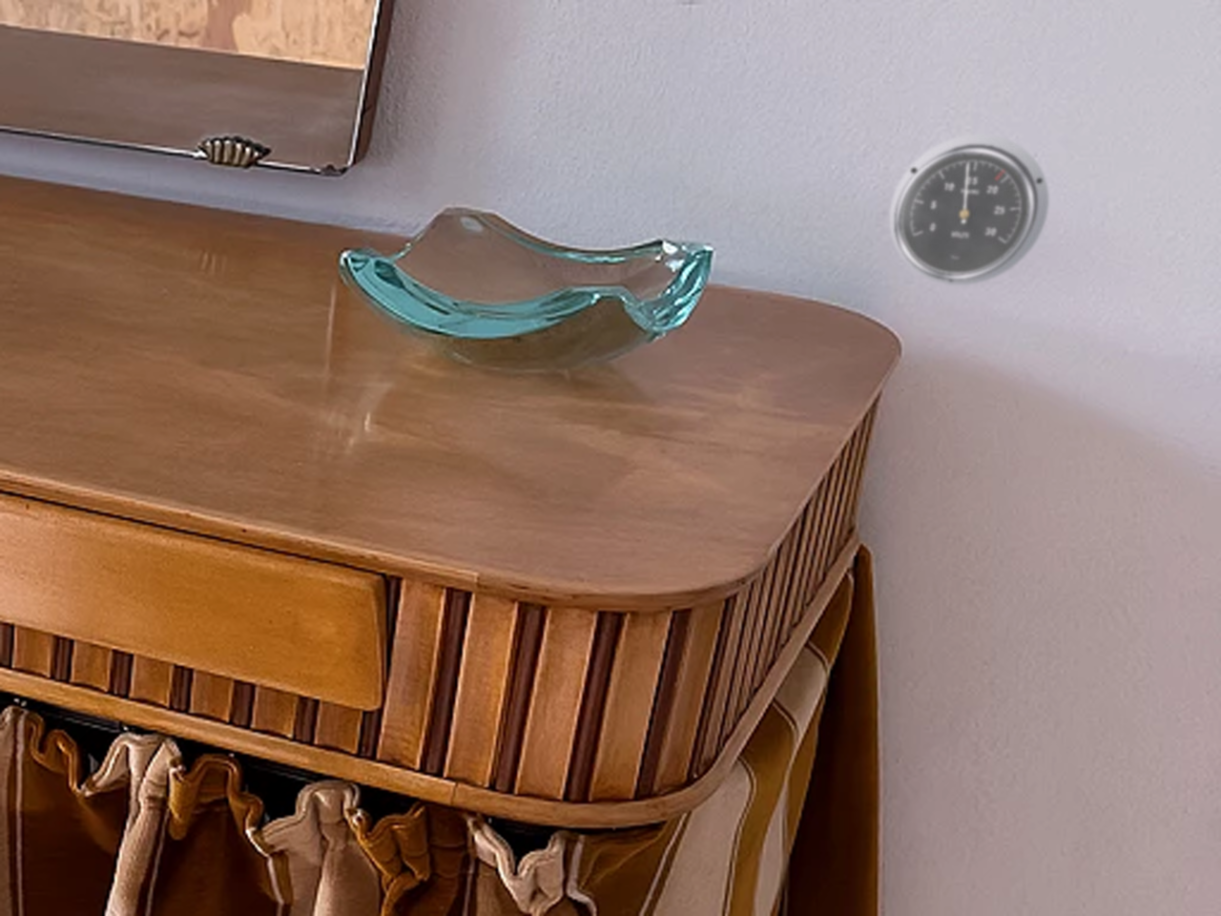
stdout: 14 V
